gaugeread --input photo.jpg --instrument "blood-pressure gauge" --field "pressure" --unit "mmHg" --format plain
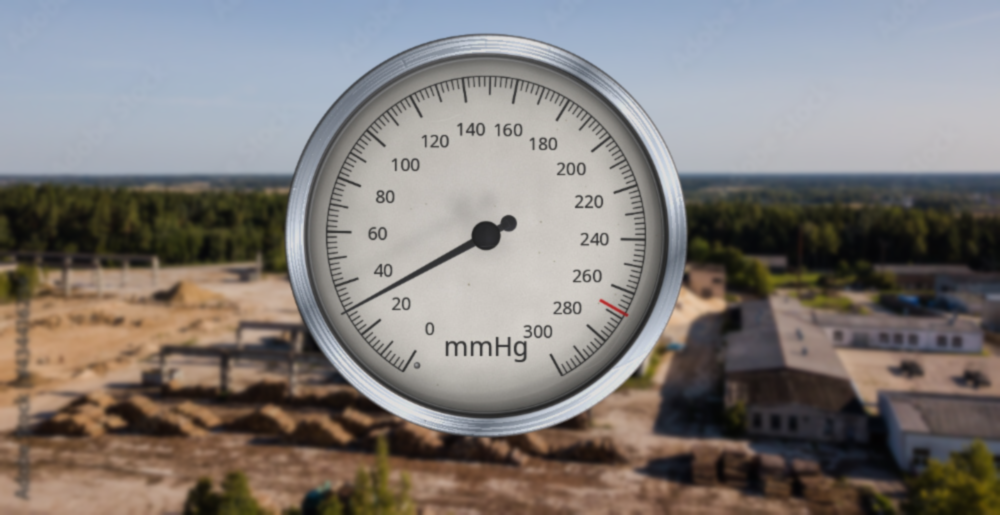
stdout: 30 mmHg
